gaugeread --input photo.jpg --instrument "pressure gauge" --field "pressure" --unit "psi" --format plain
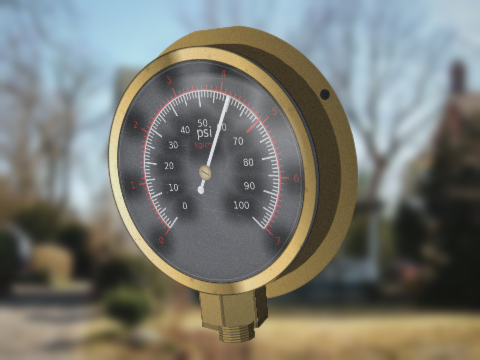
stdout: 60 psi
